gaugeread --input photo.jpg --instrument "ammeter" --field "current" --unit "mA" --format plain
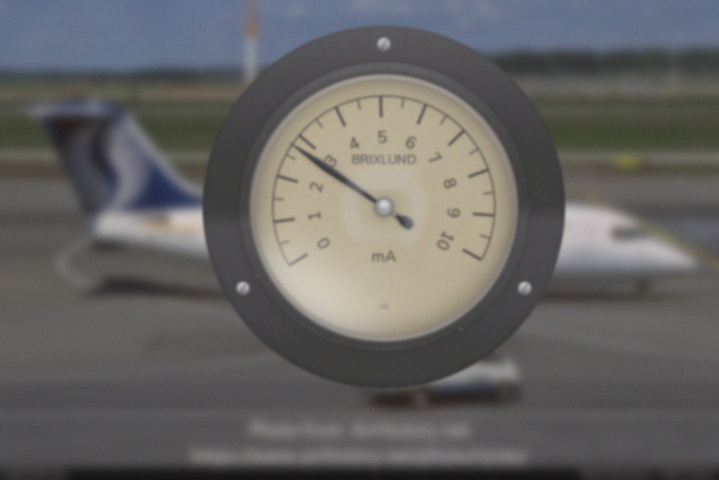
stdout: 2.75 mA
